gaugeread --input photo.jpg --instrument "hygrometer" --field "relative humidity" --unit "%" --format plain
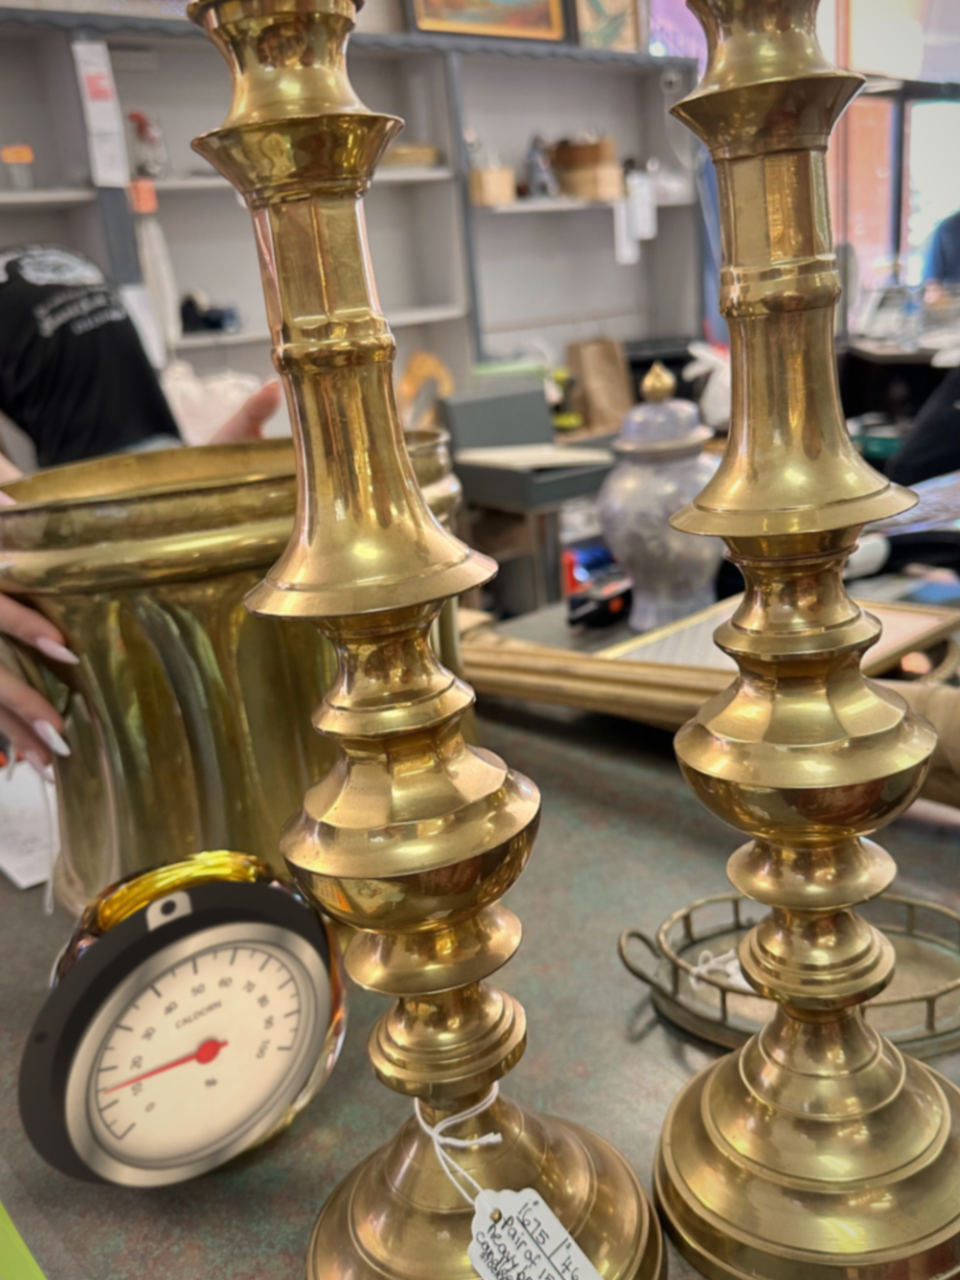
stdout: 15 %
